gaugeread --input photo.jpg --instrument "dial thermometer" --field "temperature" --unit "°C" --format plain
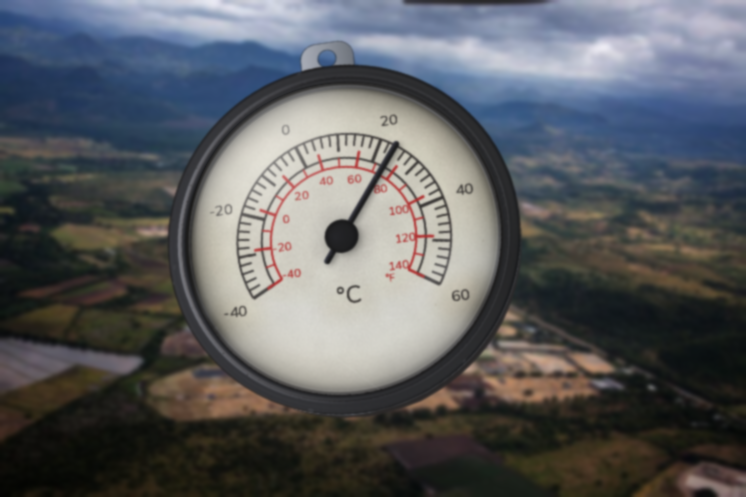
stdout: 24 °C
